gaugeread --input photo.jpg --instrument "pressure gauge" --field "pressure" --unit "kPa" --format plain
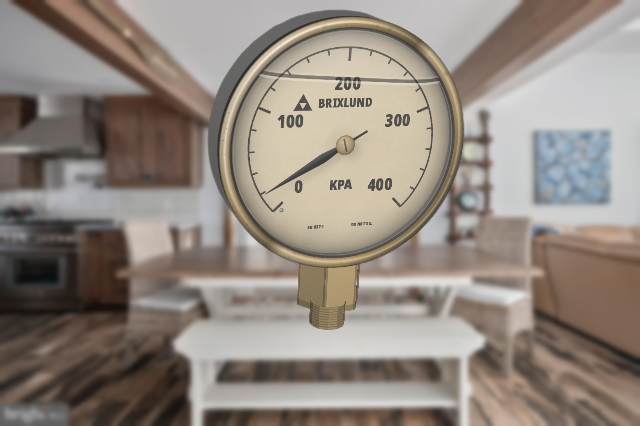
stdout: 20 kPa
